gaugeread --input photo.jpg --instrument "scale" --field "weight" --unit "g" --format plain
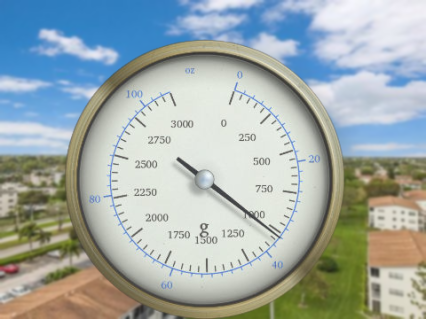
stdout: 1025 g
